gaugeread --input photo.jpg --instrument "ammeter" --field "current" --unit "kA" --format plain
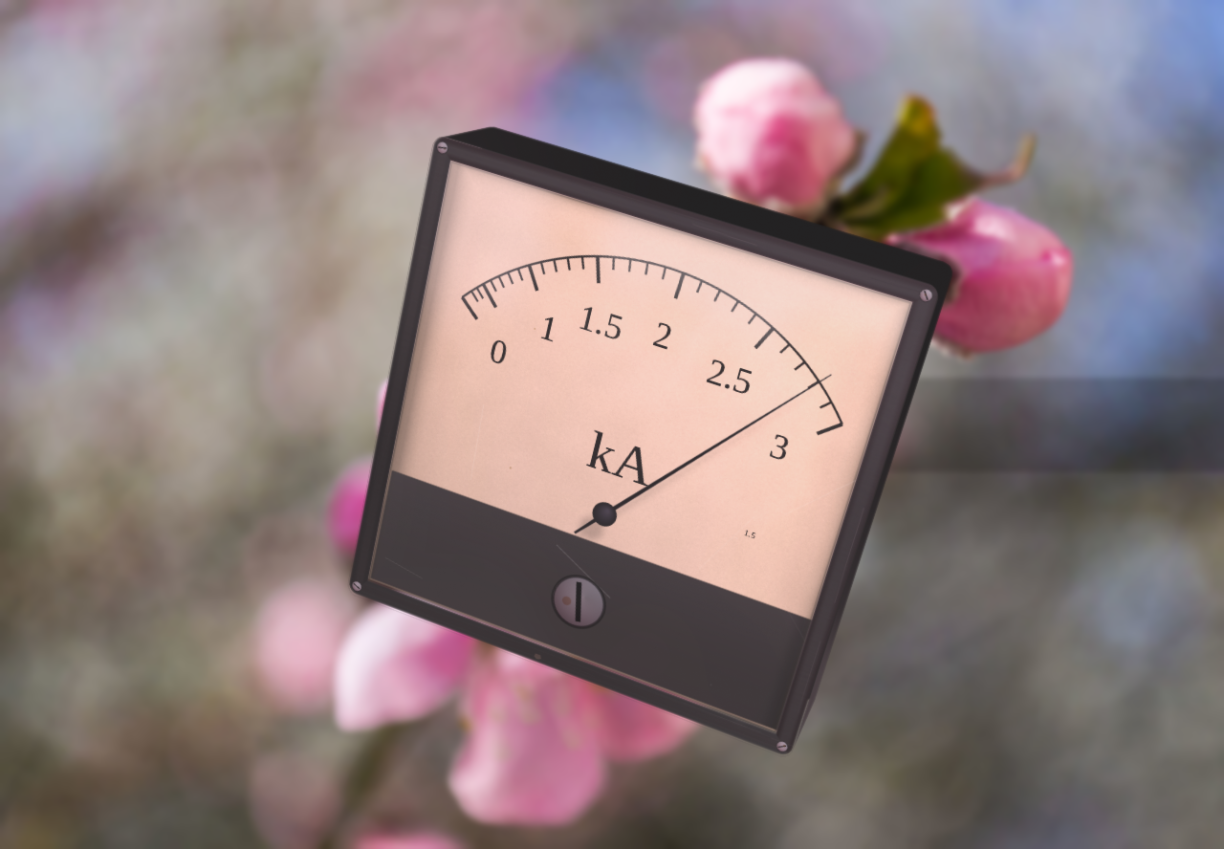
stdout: 2.8 kA
